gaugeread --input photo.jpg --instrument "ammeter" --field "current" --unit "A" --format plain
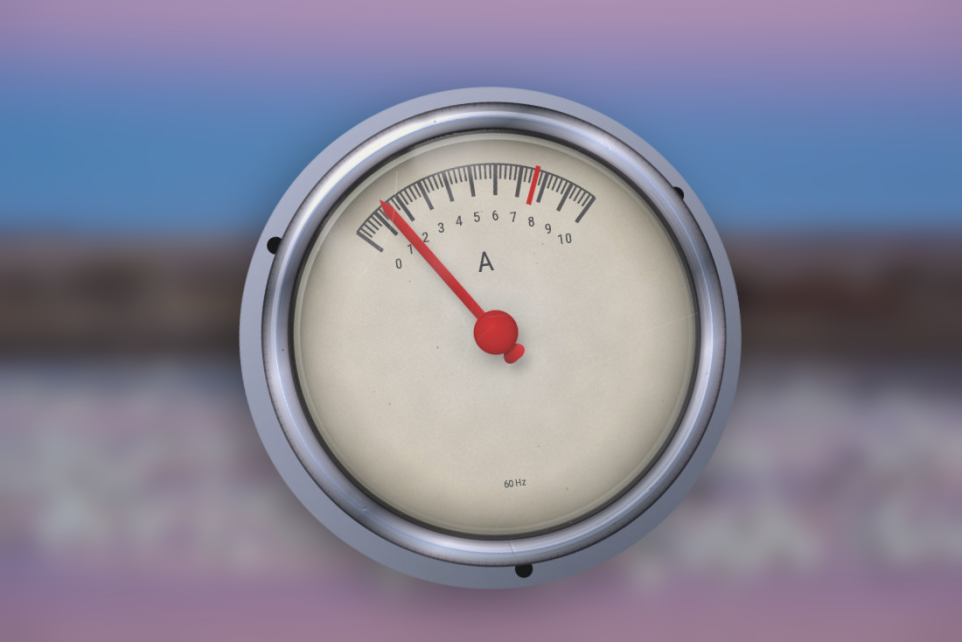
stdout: 1.4 A
